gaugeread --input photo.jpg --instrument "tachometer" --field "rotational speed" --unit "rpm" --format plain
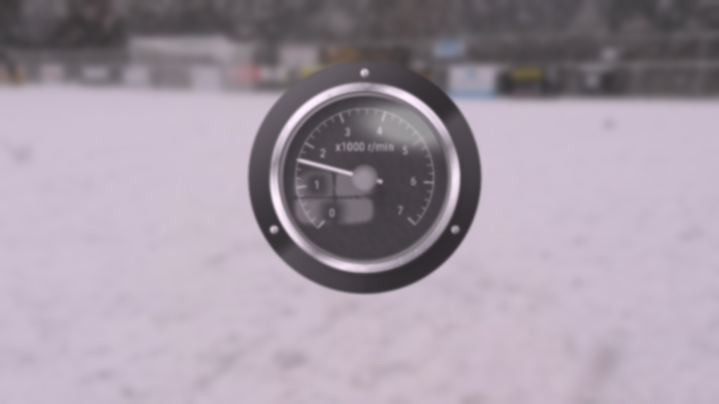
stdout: 1600 rpm
